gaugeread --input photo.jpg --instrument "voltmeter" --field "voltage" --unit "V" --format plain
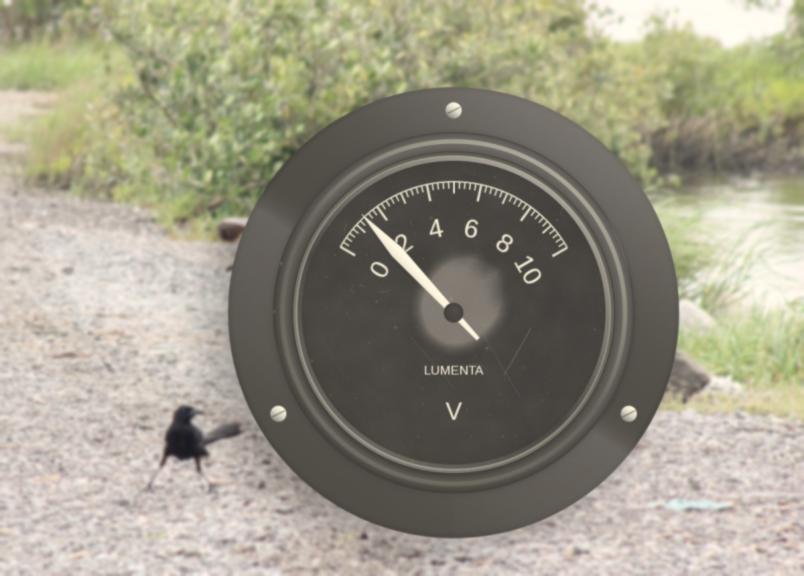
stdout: 1.4 V
